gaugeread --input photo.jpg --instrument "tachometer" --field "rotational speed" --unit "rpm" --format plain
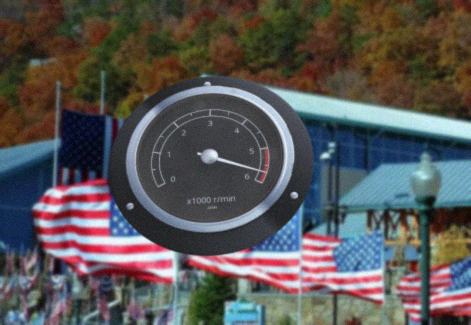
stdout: 5750 rpm
